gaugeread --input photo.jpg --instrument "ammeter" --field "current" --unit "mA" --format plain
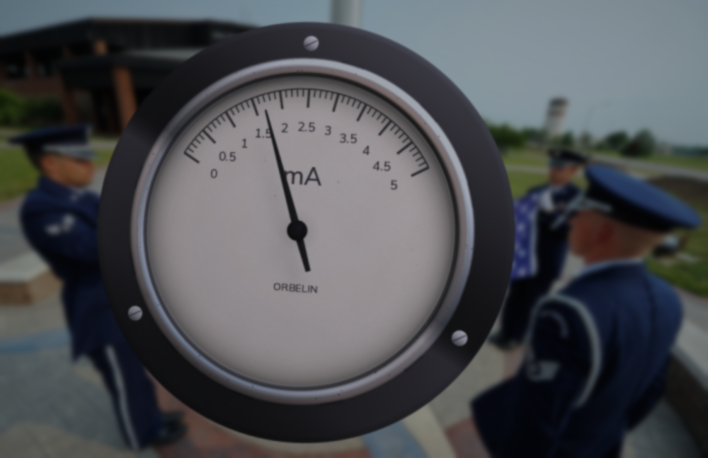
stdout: 1.7 mA
